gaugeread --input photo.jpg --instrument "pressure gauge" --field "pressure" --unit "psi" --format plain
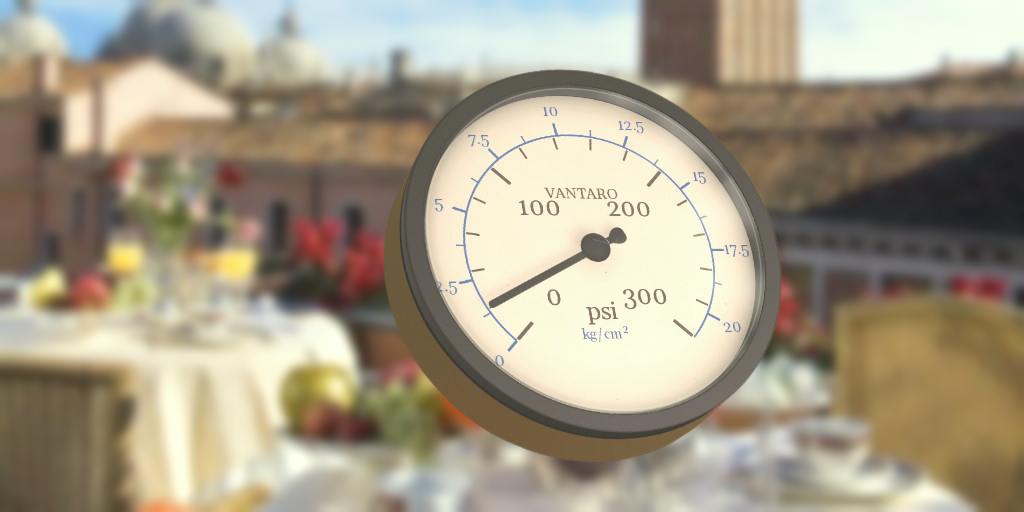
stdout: 20 psi
